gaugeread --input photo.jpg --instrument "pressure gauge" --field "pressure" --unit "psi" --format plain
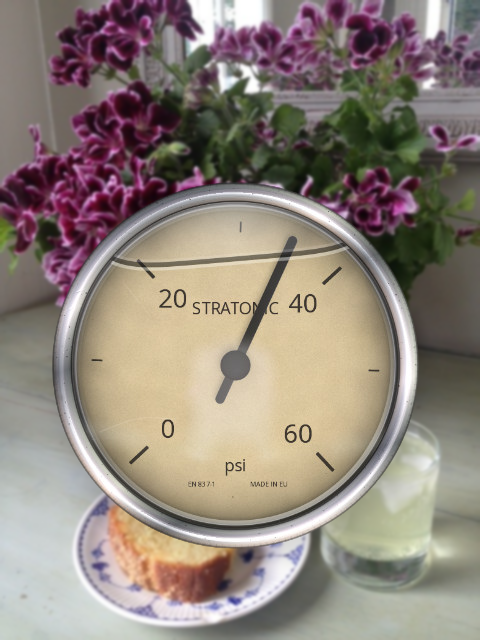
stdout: 35 psi
